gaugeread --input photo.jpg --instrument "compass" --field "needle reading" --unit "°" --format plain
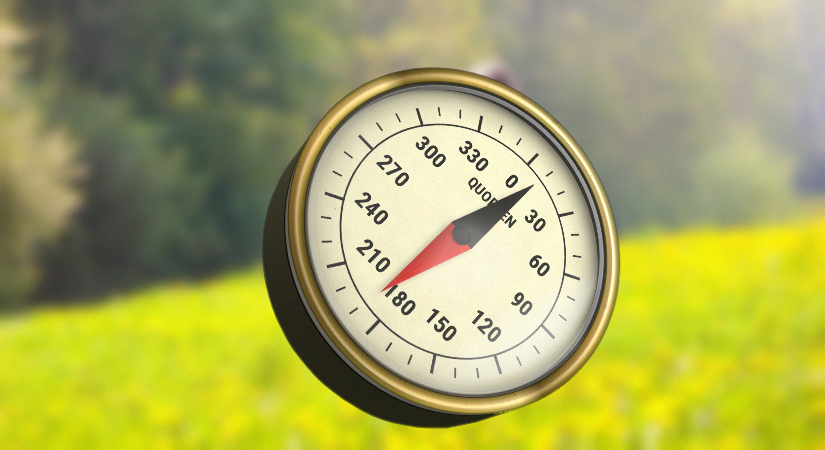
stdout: 190 °
